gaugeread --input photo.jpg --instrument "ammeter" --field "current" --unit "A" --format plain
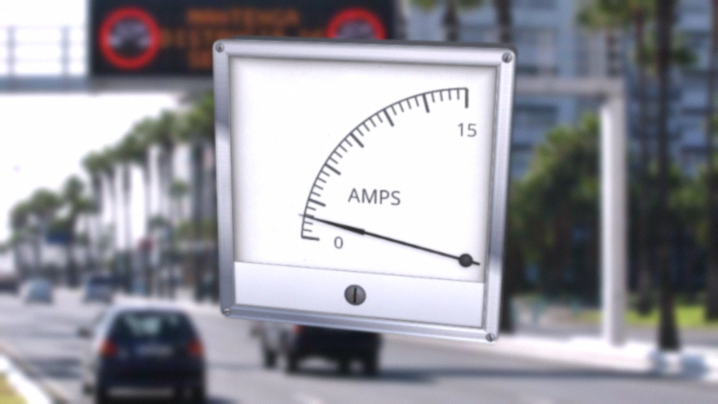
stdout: 1.5 A
